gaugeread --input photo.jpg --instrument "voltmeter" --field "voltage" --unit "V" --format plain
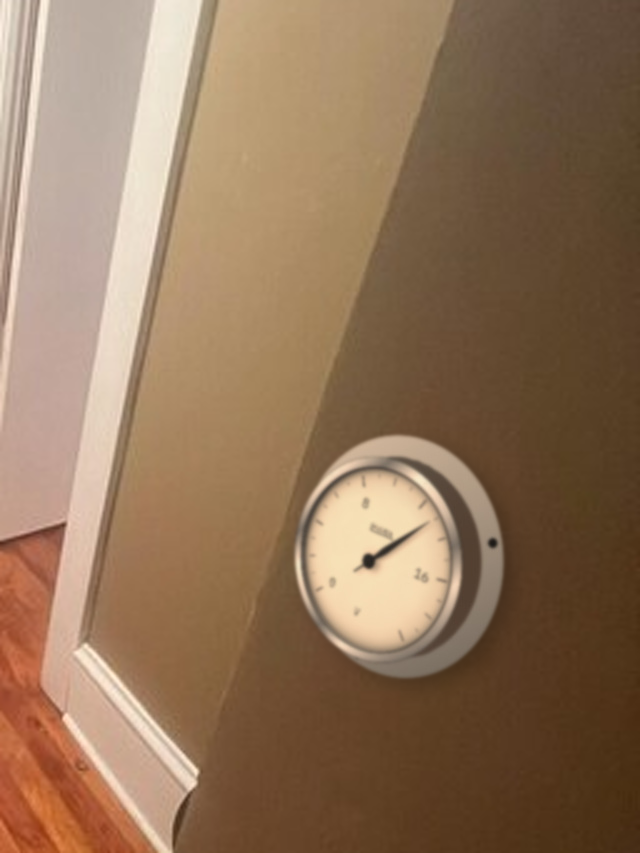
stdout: 13 V
